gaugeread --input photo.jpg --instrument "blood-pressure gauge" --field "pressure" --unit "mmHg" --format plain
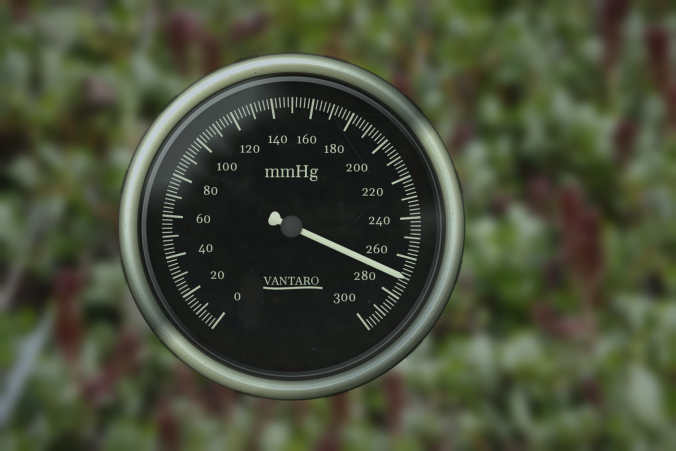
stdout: 270 mmHg
